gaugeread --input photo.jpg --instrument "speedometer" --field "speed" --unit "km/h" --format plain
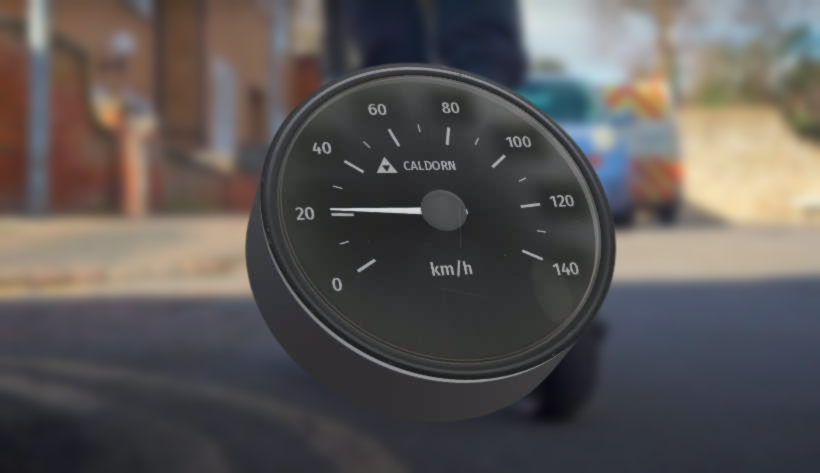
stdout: 20 km/h
